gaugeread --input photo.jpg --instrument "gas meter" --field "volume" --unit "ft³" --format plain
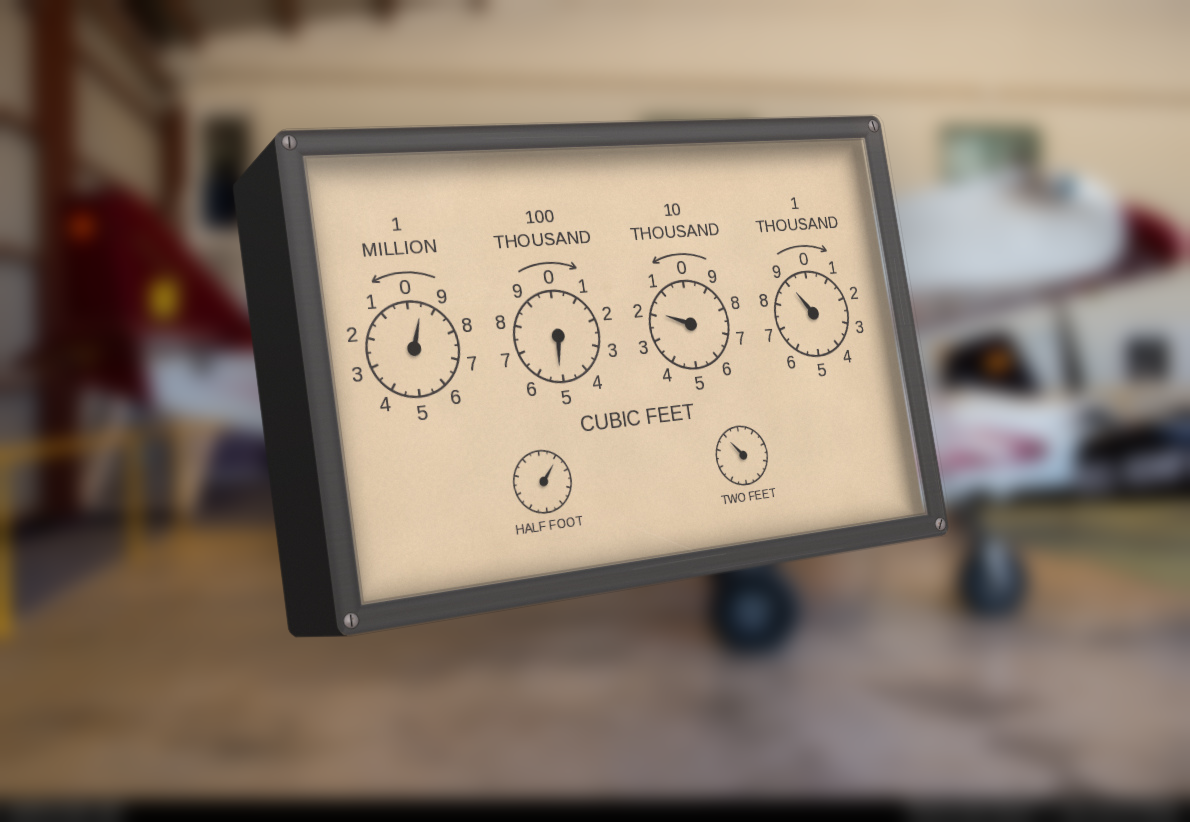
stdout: 951900 ft³
